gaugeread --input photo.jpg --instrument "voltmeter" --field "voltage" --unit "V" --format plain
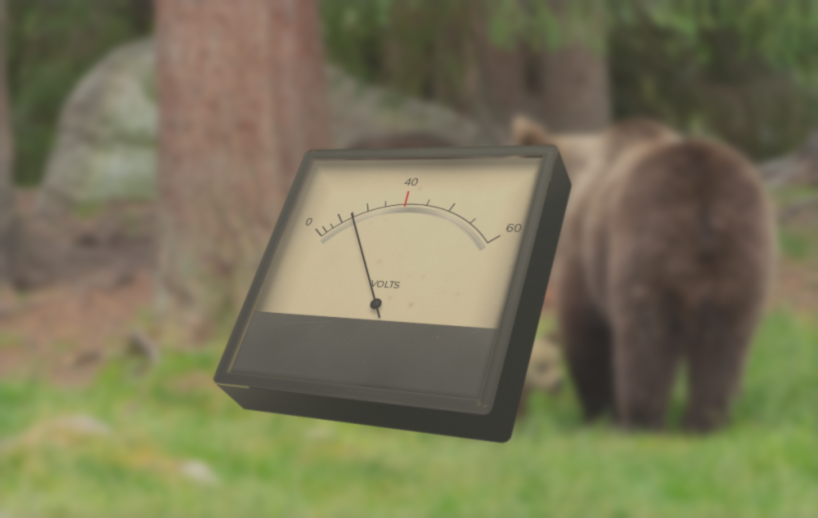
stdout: 25 V
